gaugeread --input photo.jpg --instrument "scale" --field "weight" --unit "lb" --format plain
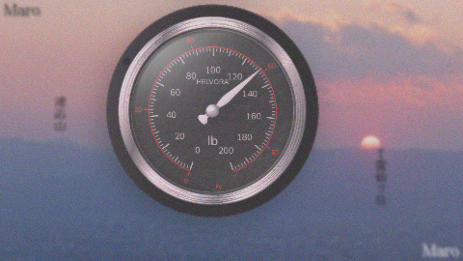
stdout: 130 lb
